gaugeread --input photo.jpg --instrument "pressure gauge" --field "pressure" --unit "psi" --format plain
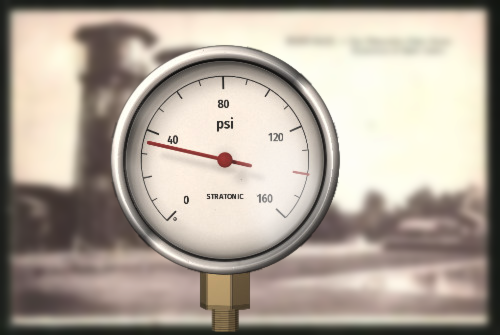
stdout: 35 psi
